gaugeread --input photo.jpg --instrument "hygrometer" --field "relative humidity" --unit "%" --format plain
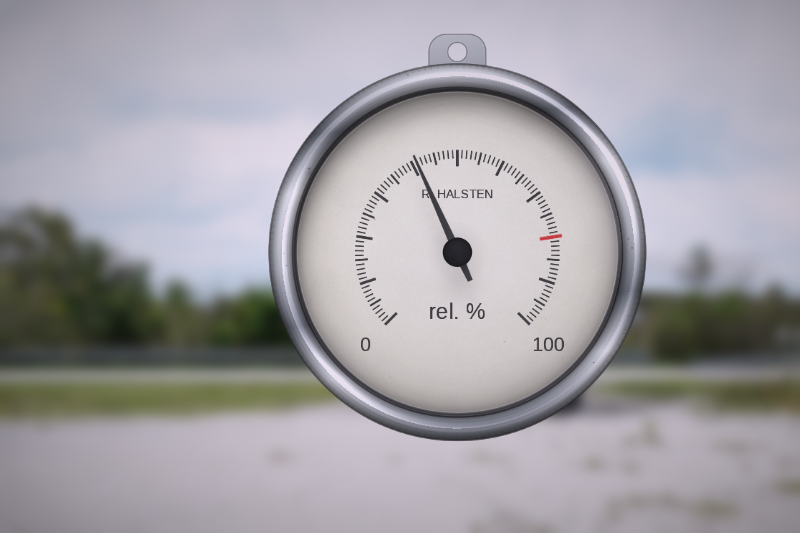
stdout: 41 %
